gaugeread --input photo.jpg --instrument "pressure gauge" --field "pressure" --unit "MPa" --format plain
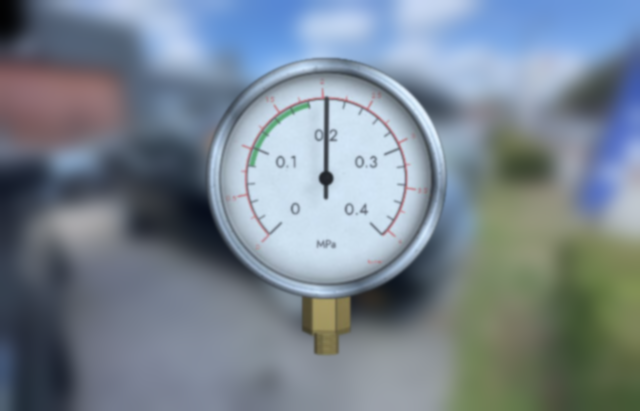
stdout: 0.2 MPa
